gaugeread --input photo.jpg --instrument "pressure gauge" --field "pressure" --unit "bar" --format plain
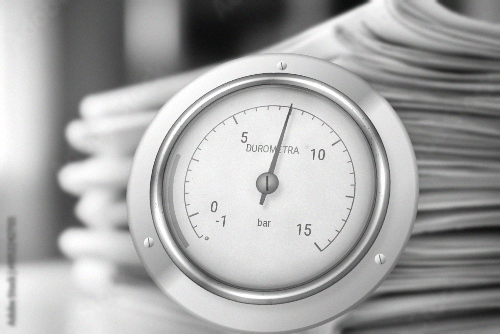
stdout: 7.5 bar
